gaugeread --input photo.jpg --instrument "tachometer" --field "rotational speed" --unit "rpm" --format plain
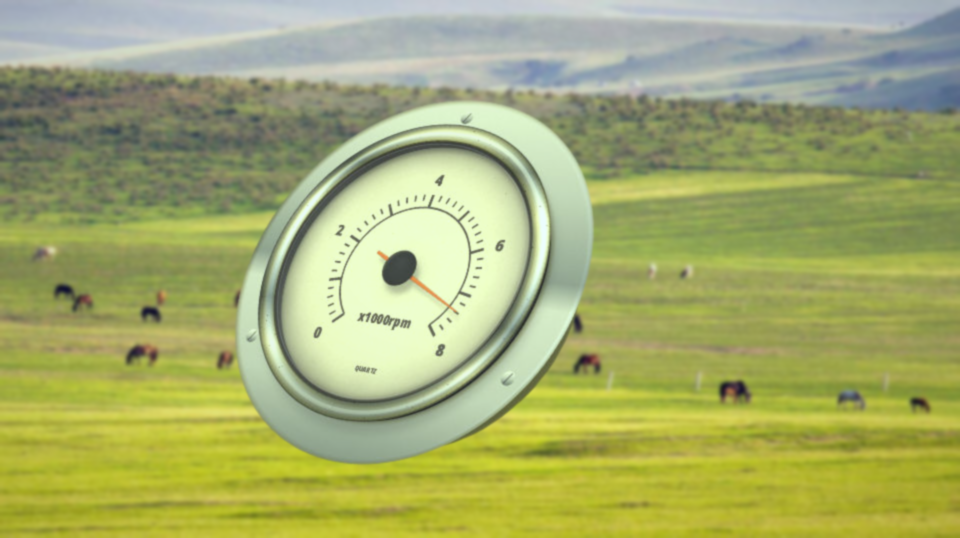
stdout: 7400 rpm
